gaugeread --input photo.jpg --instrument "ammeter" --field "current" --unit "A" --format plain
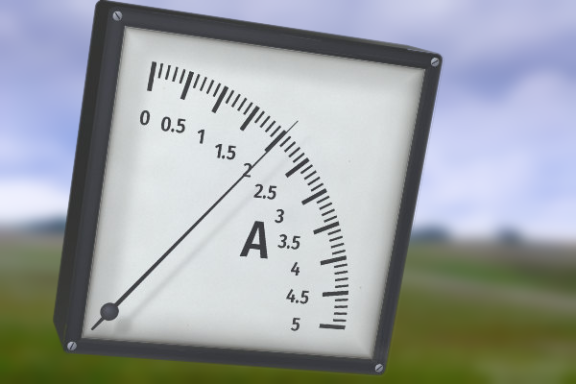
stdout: 2 A
